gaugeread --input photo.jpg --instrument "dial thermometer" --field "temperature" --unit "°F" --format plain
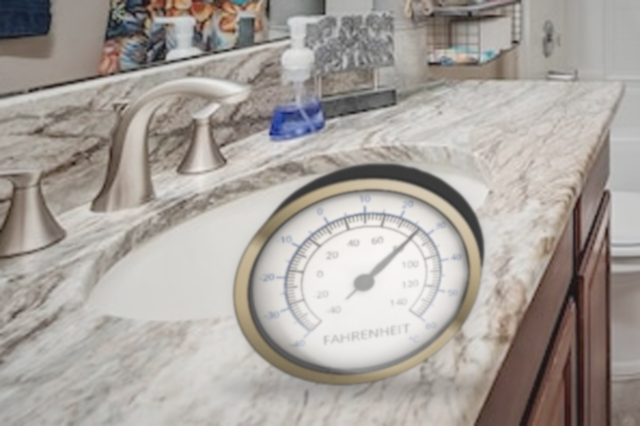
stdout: 80 °F
